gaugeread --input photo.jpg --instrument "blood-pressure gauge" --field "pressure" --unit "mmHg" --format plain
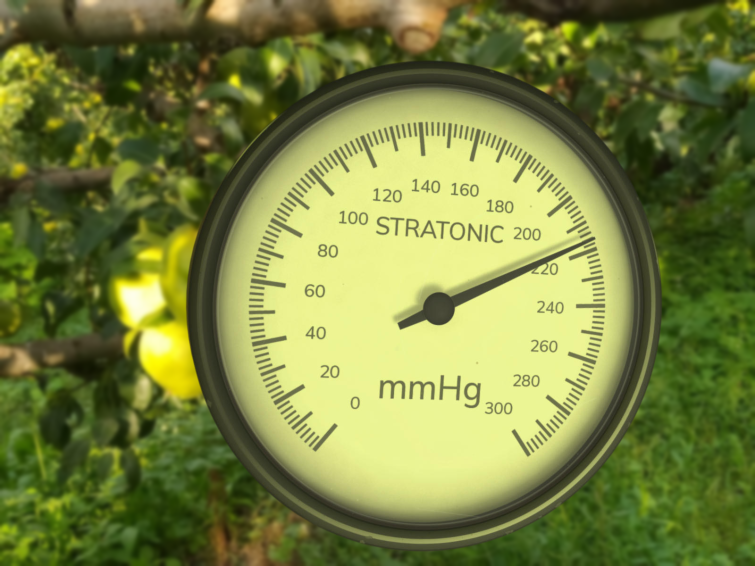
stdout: 216 mmHg
